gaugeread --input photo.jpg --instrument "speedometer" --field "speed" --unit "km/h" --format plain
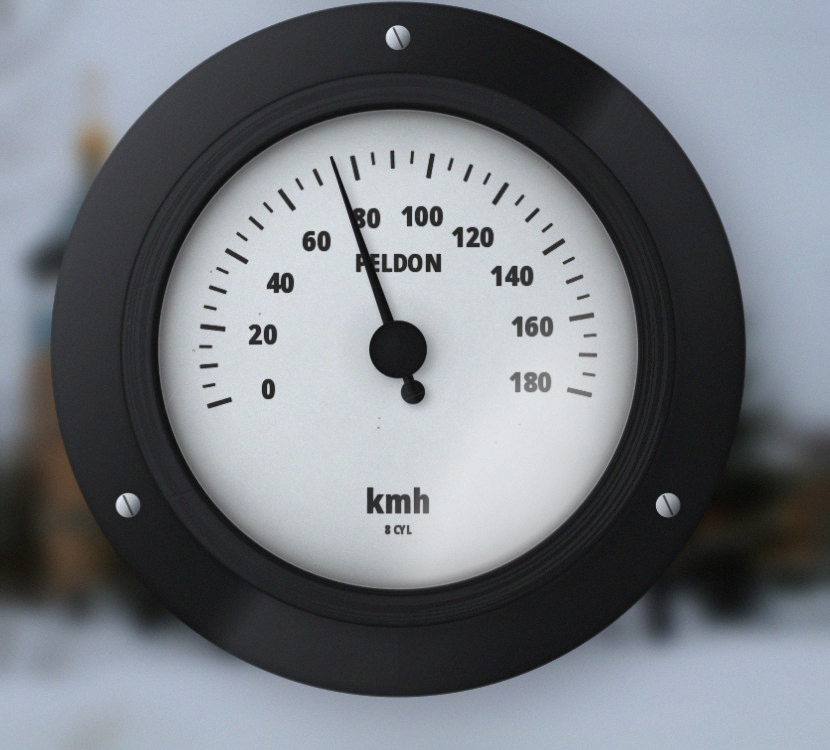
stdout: 75 km/h
